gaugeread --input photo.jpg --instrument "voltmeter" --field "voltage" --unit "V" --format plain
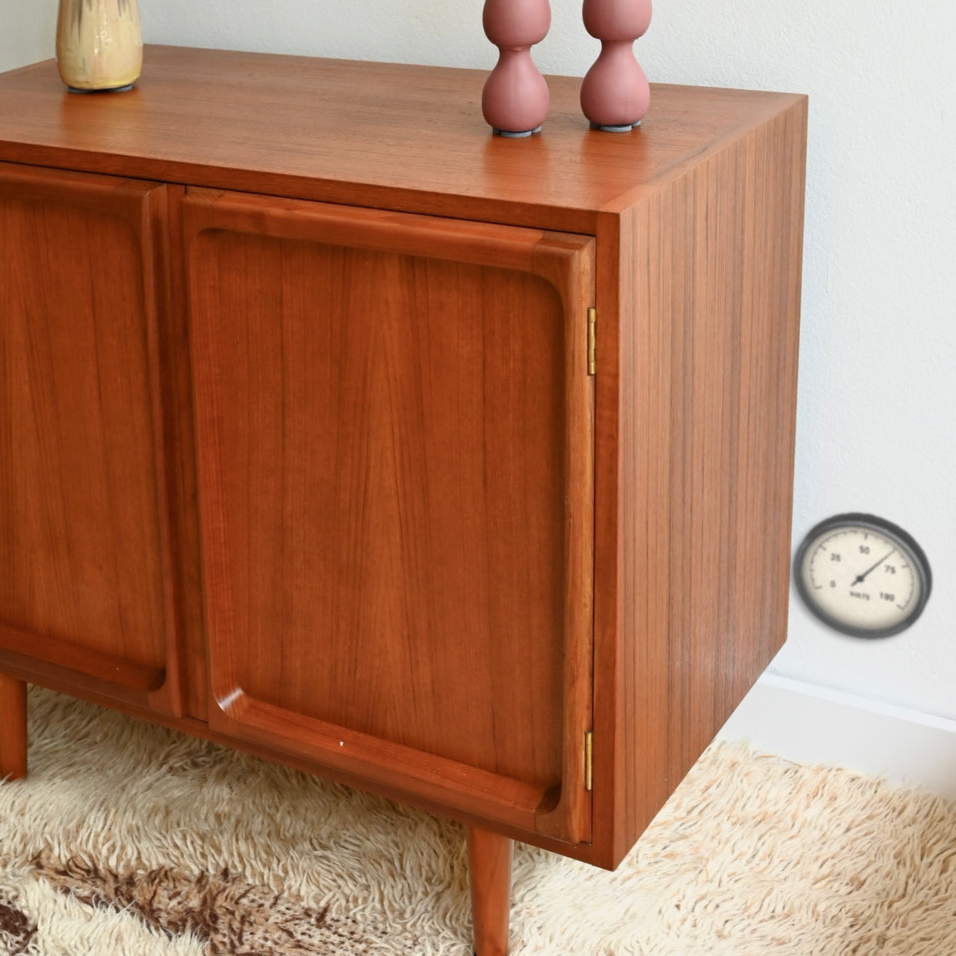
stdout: 65 V
